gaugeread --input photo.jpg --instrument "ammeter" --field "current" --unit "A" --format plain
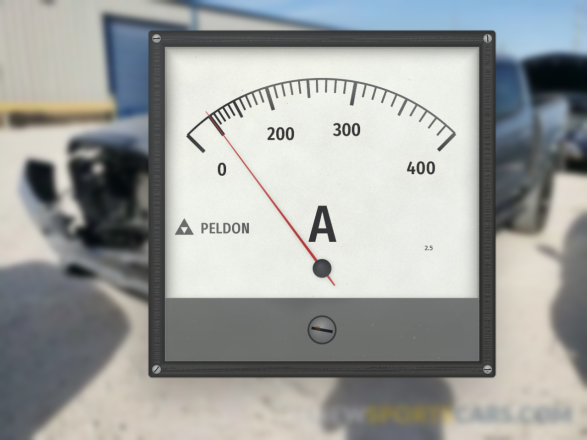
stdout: 100 A
